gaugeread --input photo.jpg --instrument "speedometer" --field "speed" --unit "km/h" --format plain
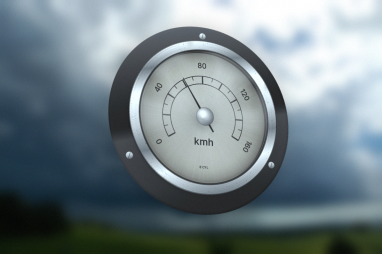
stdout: 60 km/h
